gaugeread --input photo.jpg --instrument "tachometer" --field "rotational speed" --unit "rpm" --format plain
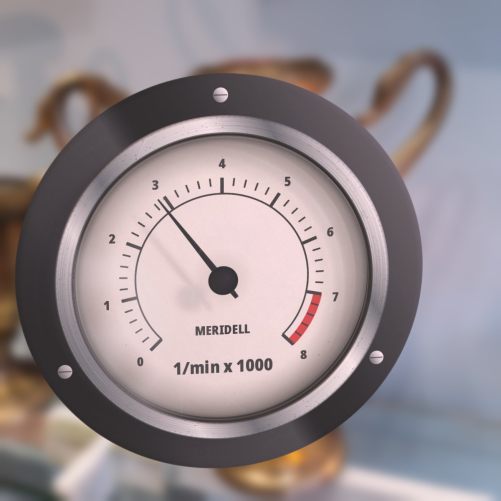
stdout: 2900 rpm
